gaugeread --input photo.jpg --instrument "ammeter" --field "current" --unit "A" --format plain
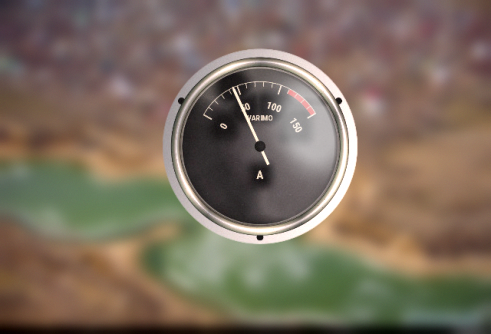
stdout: 45 A
